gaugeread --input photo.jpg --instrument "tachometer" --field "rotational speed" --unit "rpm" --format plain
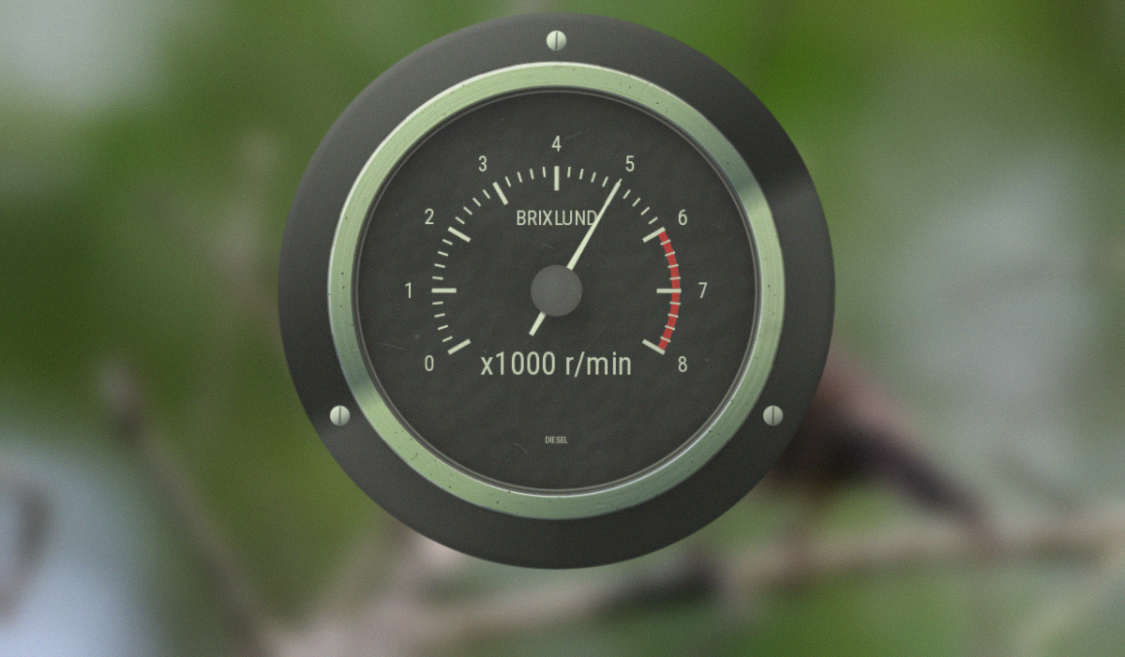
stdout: 5000 rpm
